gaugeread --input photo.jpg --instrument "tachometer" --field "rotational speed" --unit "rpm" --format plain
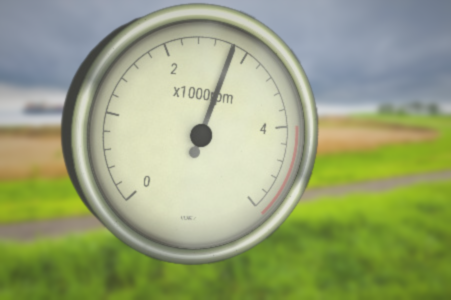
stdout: 2800 rpm
